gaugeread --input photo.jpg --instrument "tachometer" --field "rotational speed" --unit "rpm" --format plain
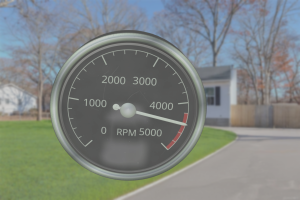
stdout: 4400 rpm
